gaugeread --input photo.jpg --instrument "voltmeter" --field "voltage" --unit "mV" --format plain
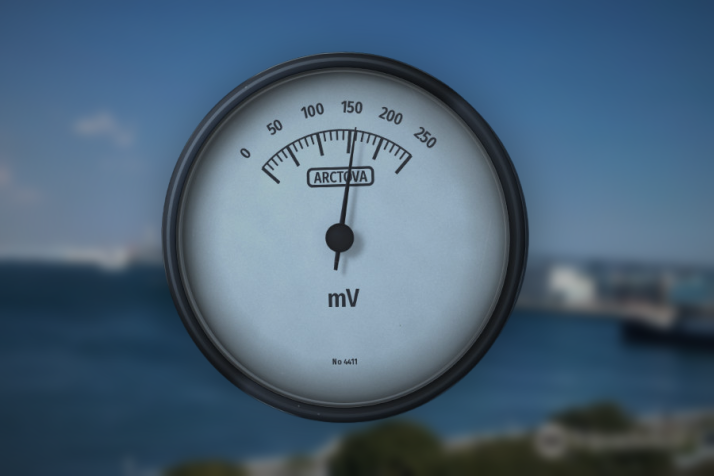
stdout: 160 mV
